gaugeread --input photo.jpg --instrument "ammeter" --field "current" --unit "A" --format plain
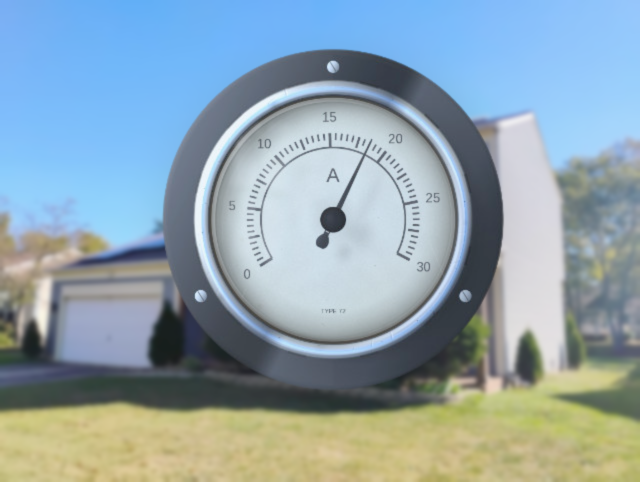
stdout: 18.5 A
